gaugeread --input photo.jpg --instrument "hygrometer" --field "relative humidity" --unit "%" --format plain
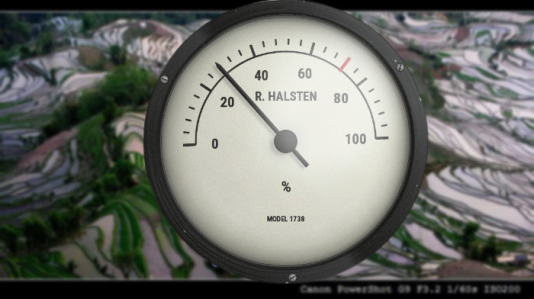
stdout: 28 %
